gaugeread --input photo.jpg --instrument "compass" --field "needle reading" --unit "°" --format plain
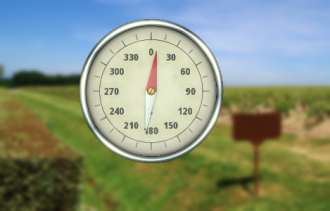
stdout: 7.5 °
